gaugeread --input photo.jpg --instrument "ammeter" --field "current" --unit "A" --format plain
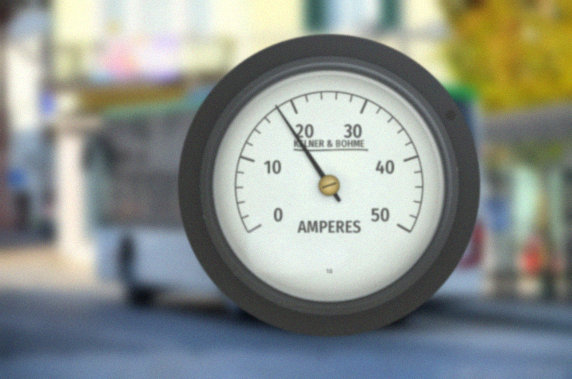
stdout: 18 A
